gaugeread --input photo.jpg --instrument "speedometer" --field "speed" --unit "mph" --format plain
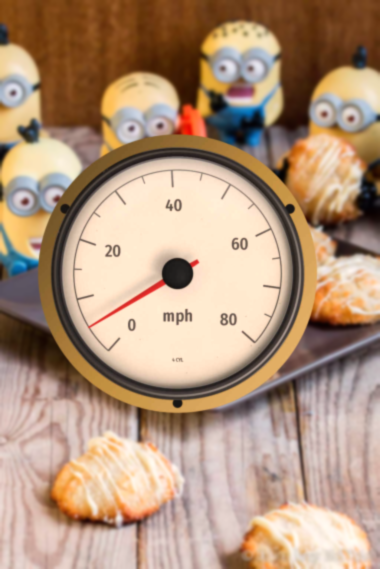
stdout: 5 mph
